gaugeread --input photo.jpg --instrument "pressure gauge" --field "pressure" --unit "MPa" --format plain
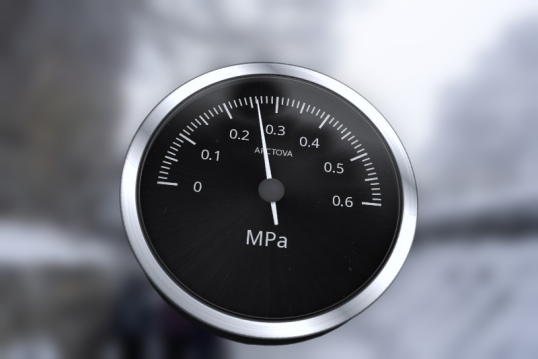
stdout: 0.26 MPa
